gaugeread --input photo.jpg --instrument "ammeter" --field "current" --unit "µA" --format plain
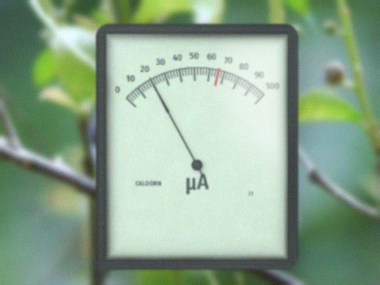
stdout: 20 µA
